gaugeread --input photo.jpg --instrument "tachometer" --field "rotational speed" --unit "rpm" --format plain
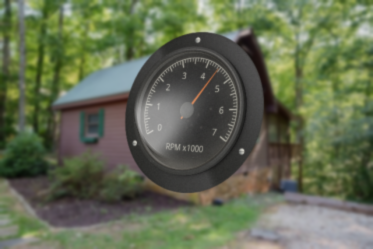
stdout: 4500 rpm
